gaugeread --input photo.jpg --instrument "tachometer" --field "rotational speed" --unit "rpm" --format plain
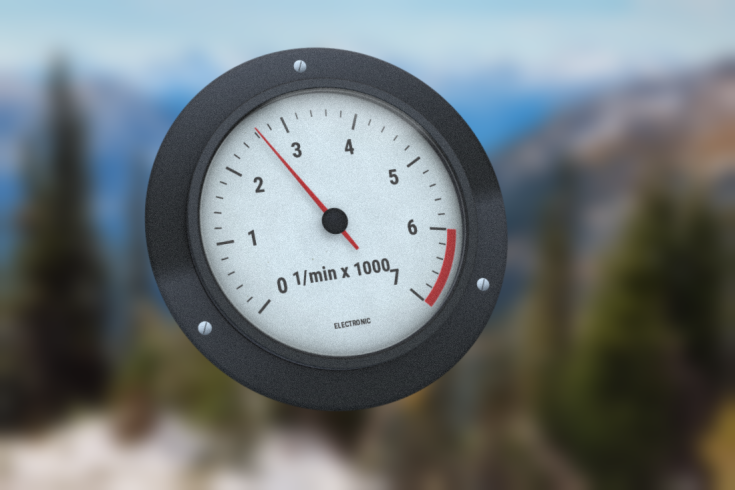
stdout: 2600 rpm
